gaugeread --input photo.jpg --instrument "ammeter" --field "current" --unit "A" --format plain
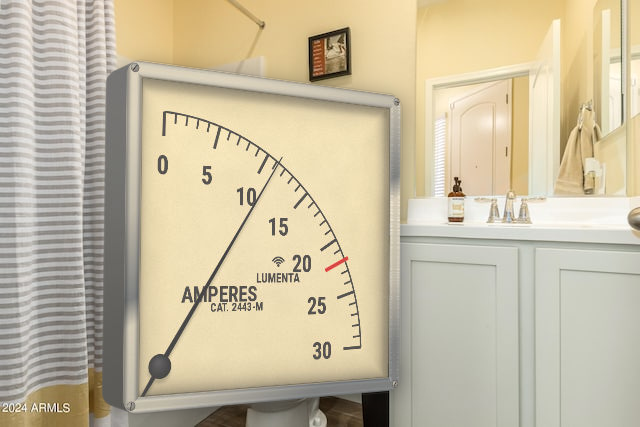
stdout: 11 A
